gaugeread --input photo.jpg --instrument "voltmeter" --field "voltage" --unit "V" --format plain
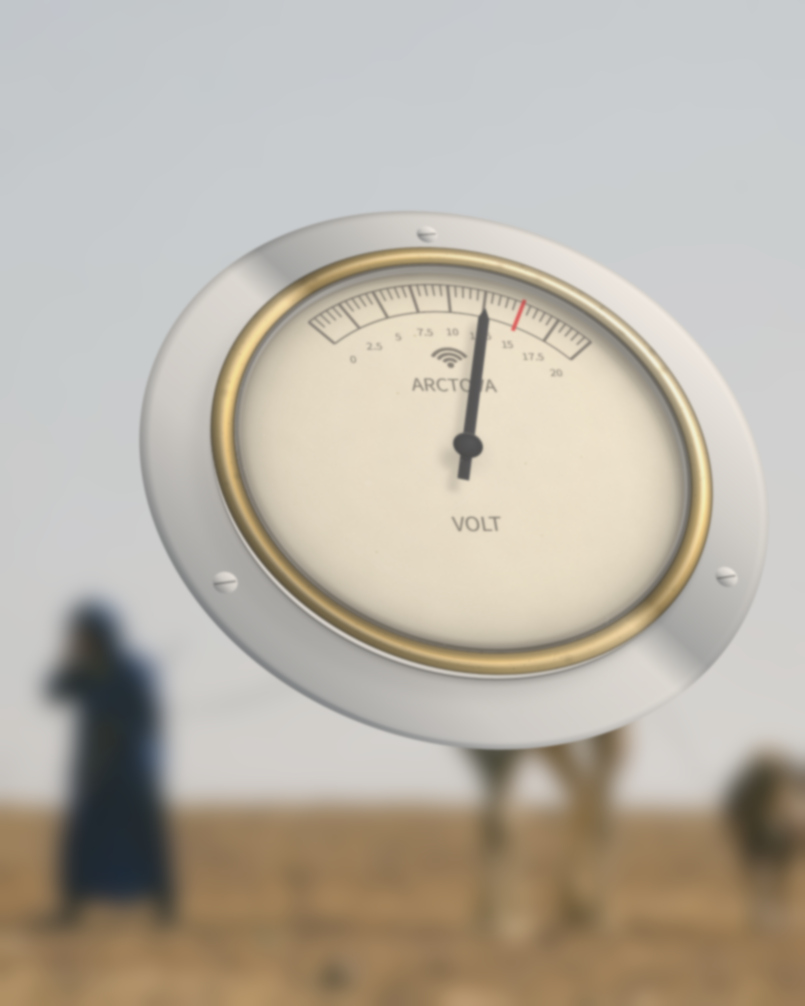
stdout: 12.5 V
